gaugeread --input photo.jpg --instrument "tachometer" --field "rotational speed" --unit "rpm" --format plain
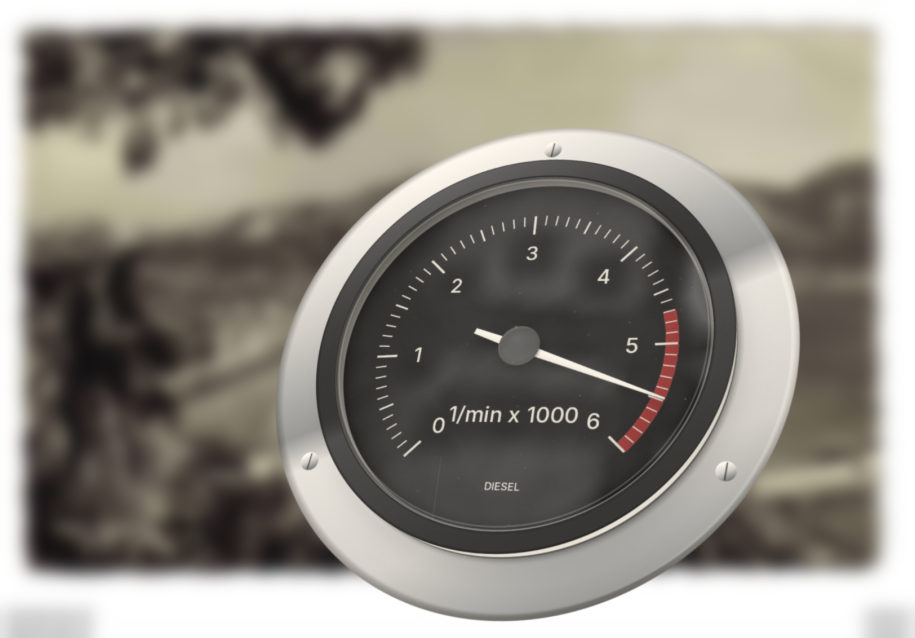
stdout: 5500 rpm
